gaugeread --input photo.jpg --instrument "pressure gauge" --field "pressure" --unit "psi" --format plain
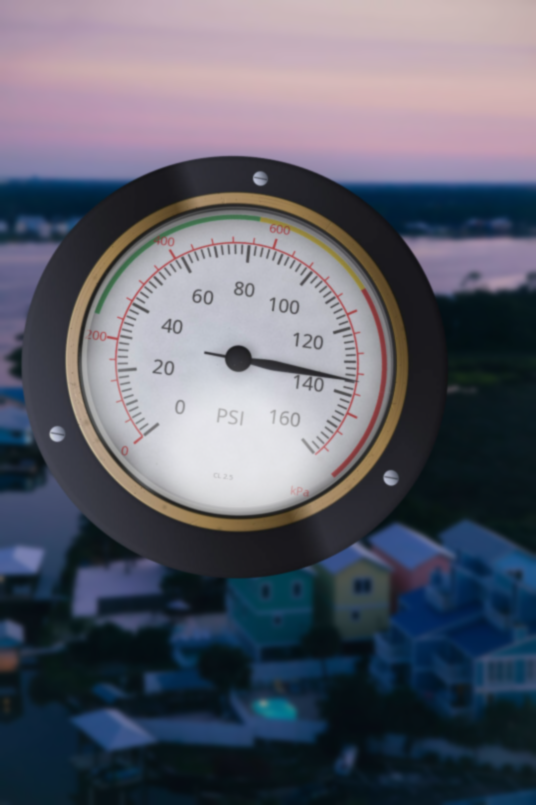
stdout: 136 psi
